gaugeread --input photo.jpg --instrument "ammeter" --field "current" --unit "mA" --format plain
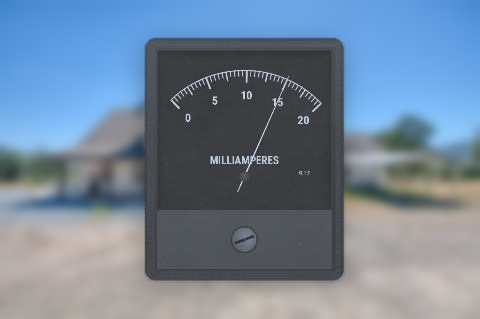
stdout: 15 mA
